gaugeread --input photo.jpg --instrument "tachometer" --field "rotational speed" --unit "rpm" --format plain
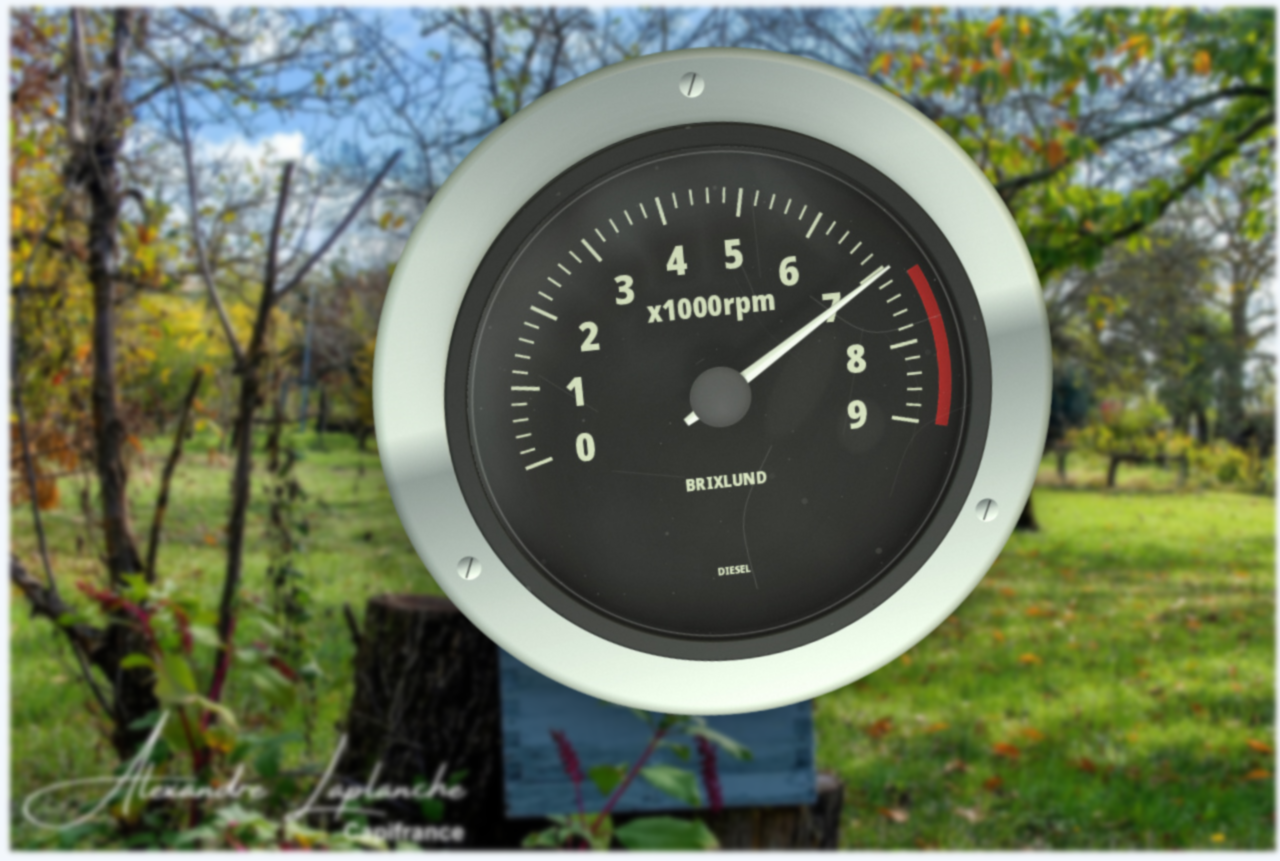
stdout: 7000 rpm
